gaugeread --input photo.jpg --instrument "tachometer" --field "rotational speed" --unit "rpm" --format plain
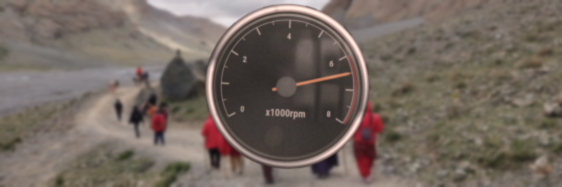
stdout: 6500 rpm
